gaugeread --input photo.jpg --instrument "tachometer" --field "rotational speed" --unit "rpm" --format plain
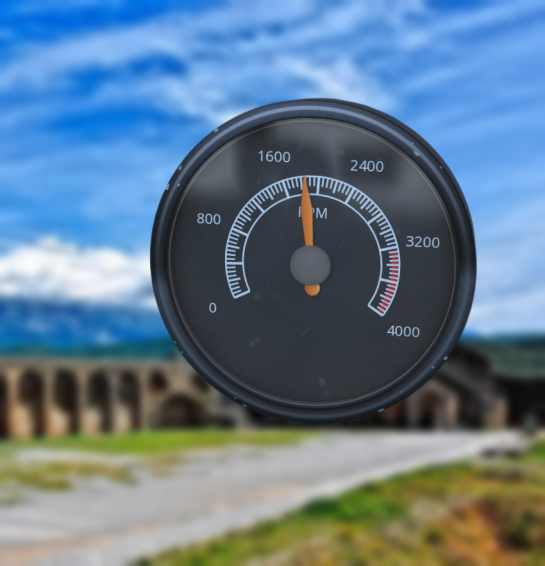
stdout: 1850 rpm
